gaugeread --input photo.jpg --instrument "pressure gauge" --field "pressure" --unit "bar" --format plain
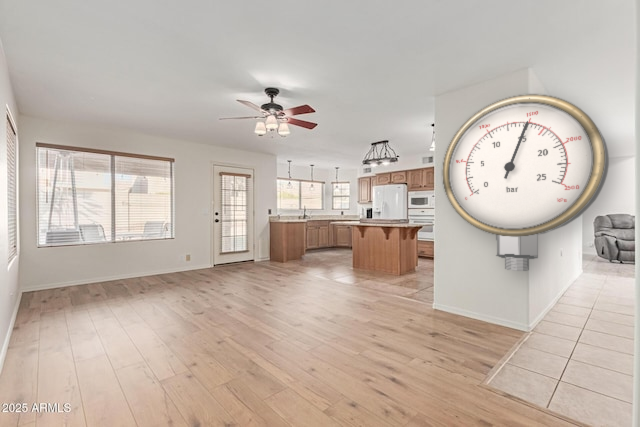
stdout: 15 bar
